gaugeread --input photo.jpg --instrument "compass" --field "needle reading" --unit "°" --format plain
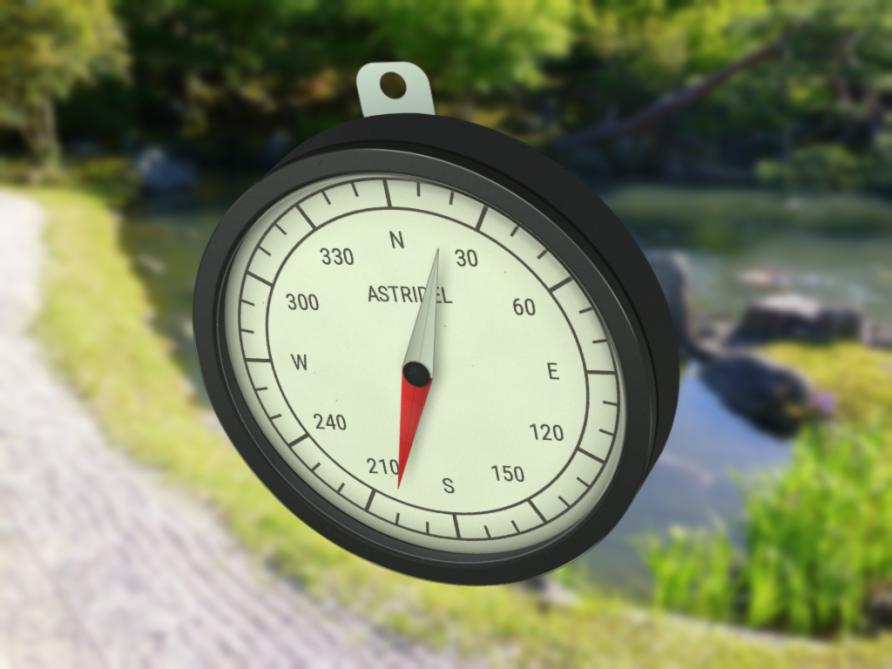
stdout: 200 °
